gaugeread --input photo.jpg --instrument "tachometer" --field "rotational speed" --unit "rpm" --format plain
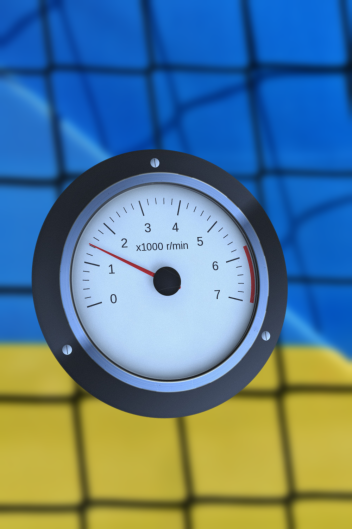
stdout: 1400 rpm
